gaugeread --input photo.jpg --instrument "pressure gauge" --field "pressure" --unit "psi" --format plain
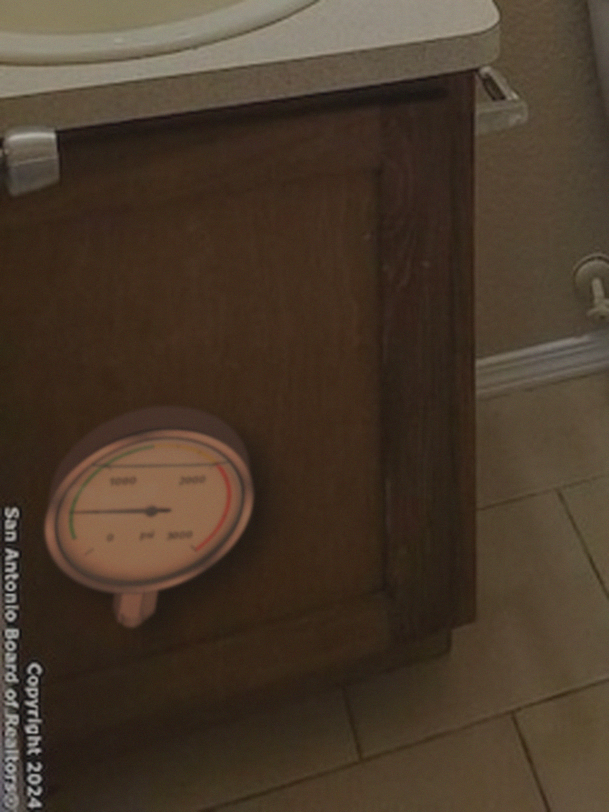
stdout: 500 psi
